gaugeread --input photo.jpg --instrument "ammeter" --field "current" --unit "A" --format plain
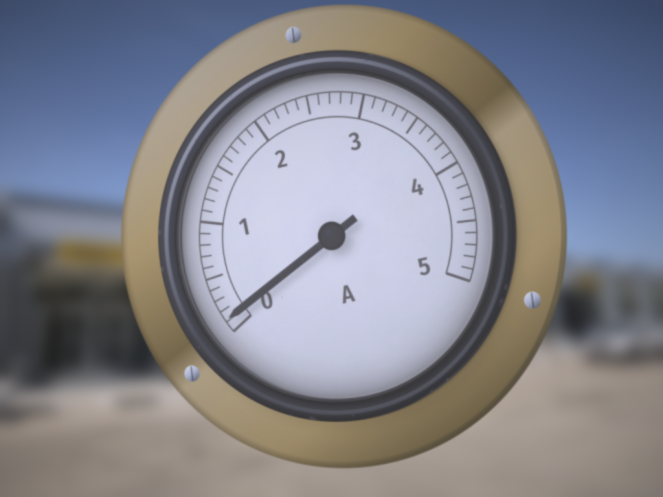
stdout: 0.1 A
